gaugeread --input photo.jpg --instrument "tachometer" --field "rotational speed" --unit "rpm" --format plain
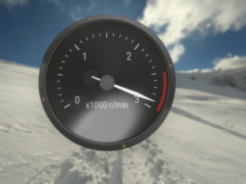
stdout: 2900 rpm
